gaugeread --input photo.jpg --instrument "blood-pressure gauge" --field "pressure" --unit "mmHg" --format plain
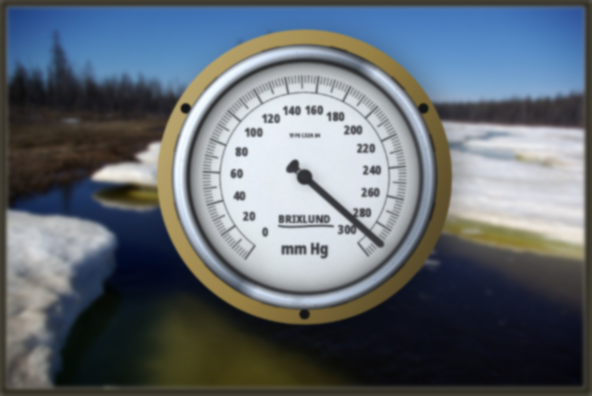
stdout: 290 mmHg
